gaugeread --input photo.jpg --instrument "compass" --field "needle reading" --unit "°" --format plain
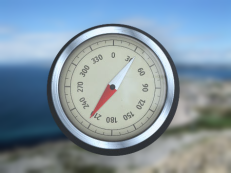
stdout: 215 °
